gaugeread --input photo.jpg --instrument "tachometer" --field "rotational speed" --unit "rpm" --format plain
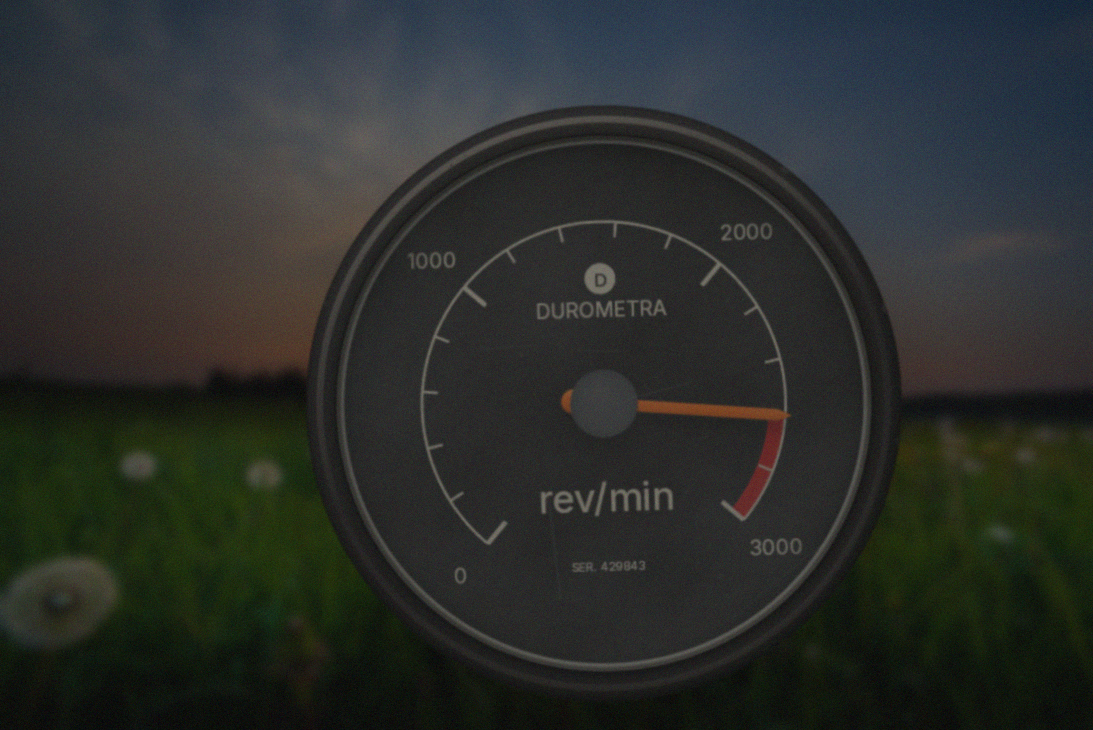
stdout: 2600 rpm
